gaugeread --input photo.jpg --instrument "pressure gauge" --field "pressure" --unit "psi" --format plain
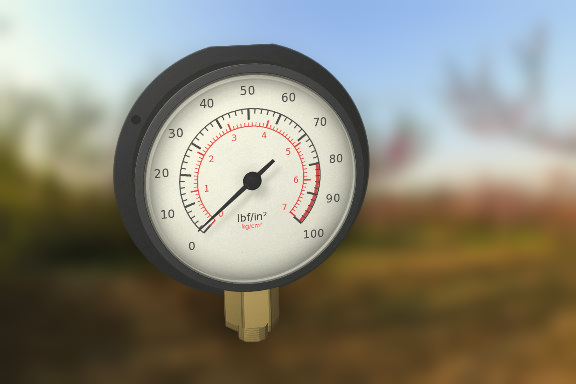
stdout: 2 psi
